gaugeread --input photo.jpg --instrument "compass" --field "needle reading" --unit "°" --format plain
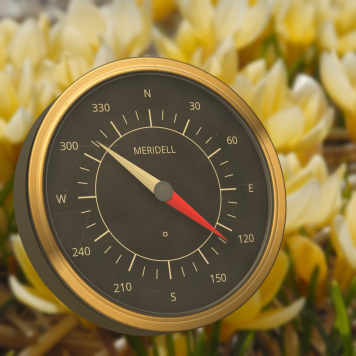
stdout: 130 °
